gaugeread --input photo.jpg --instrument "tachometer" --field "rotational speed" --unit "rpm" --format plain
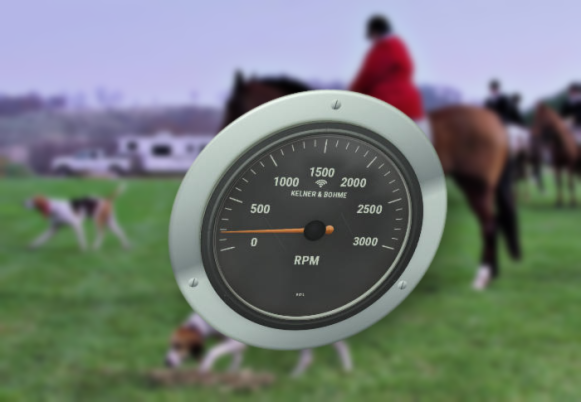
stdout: 200 rpm
